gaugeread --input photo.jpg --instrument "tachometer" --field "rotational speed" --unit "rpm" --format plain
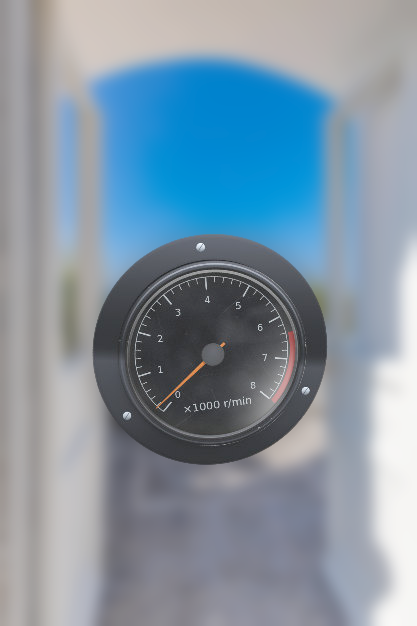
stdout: 200 rpm
